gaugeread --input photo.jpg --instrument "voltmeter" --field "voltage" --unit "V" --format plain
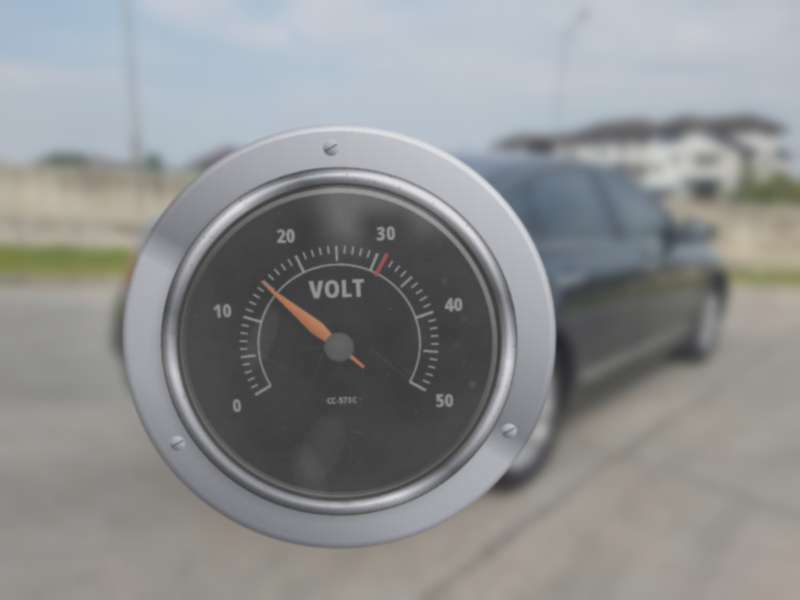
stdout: 15 V
